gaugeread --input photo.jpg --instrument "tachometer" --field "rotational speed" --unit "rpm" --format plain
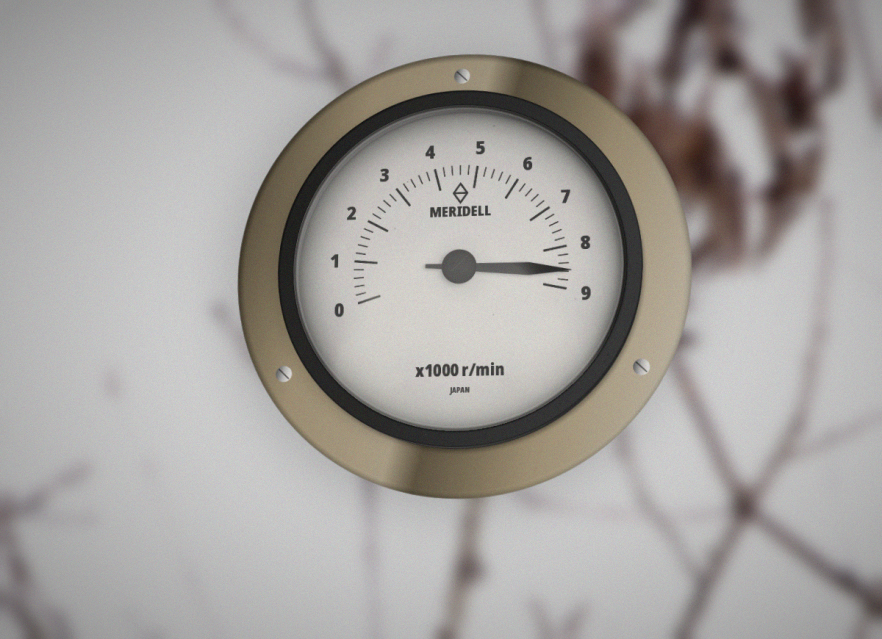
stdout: 8600 rpm
